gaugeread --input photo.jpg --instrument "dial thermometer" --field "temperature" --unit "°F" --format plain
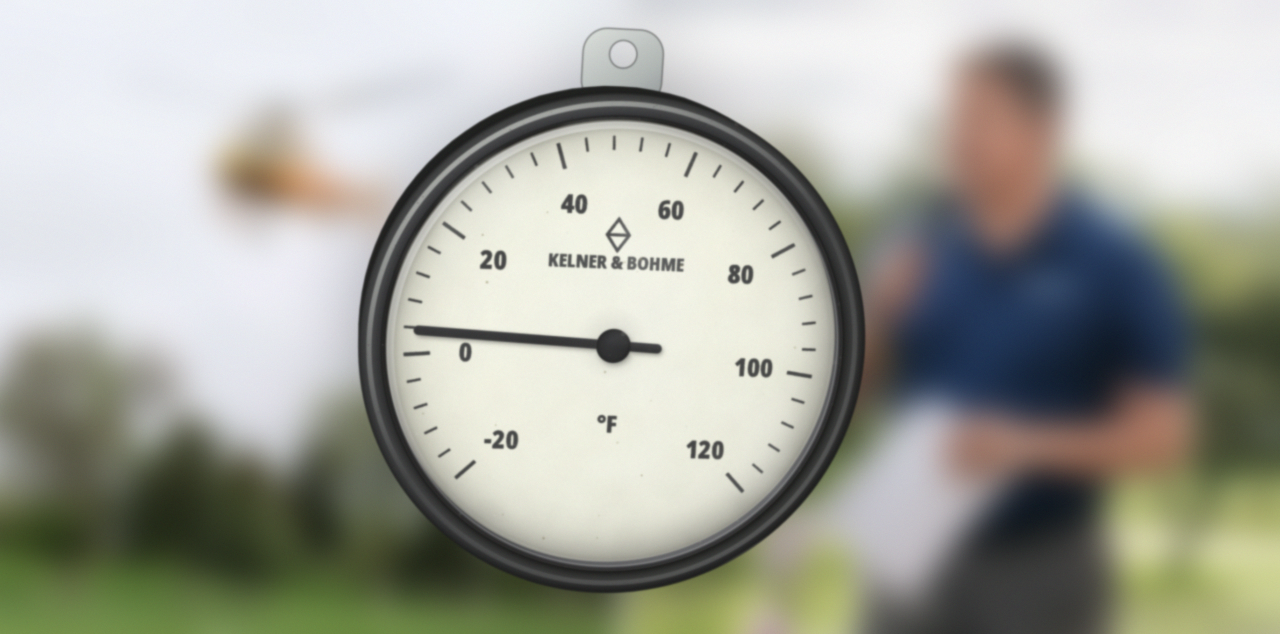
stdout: 4 °F
